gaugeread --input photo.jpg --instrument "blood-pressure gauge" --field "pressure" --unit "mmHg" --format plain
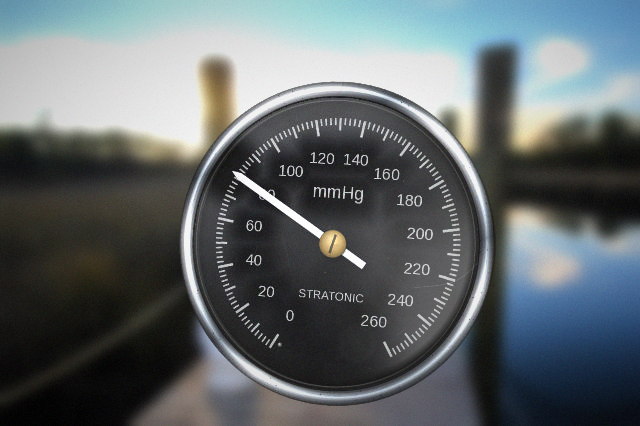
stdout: 80 mmHg
